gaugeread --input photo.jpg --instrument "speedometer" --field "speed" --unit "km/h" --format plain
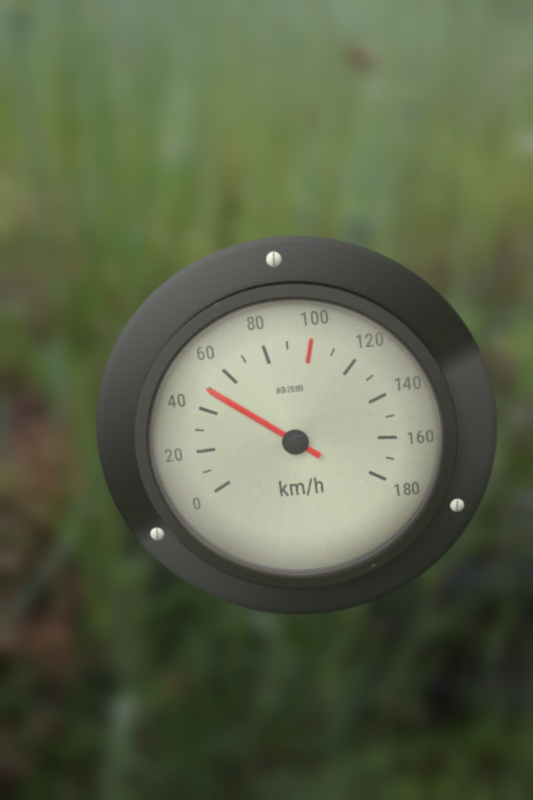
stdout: 50 km/h
